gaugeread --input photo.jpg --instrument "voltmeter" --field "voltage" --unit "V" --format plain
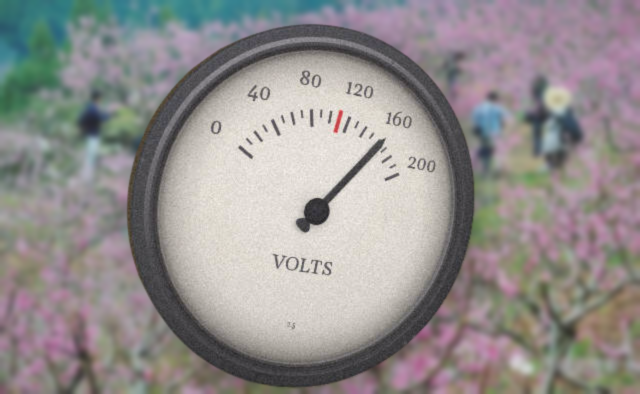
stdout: 160 V
